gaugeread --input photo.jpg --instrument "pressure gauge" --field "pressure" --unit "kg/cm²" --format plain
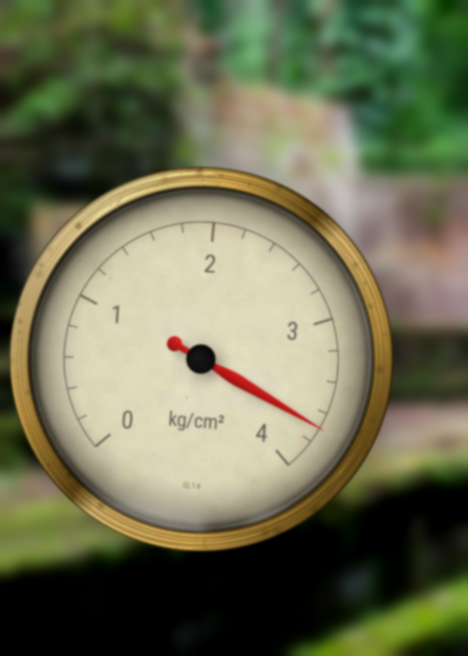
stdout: 3.7 kg/cm²
